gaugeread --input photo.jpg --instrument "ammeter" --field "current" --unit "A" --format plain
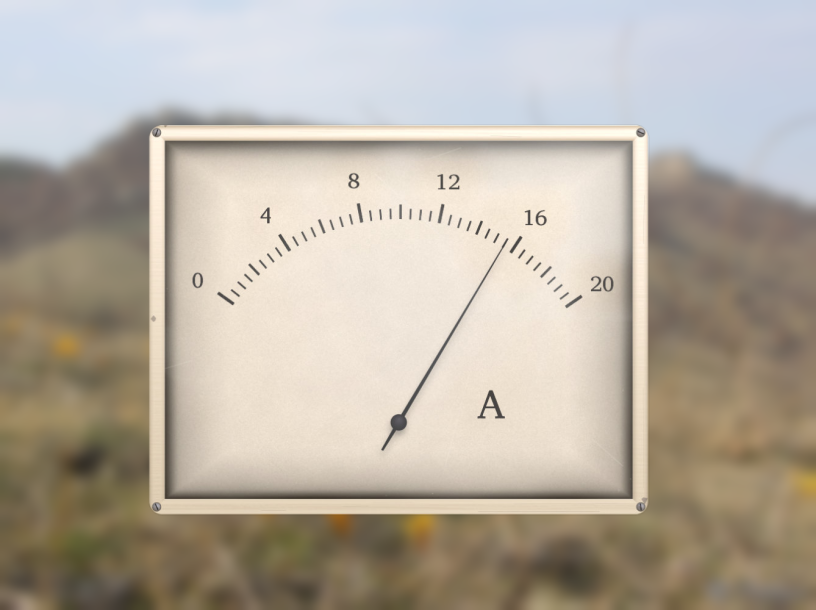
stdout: 15.5 A
